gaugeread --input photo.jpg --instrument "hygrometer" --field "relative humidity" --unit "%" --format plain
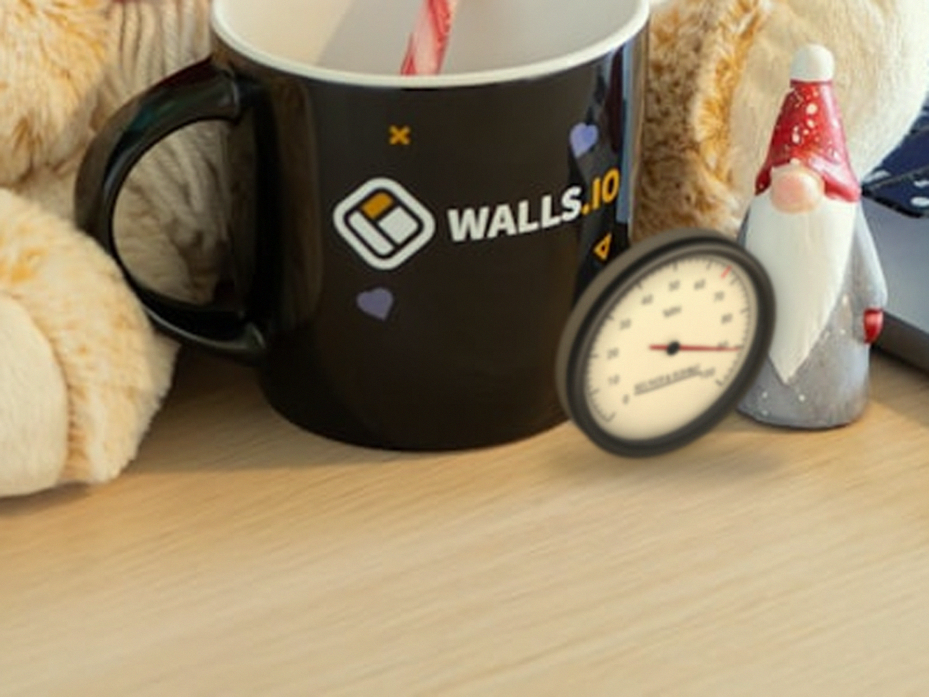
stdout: 90 %
